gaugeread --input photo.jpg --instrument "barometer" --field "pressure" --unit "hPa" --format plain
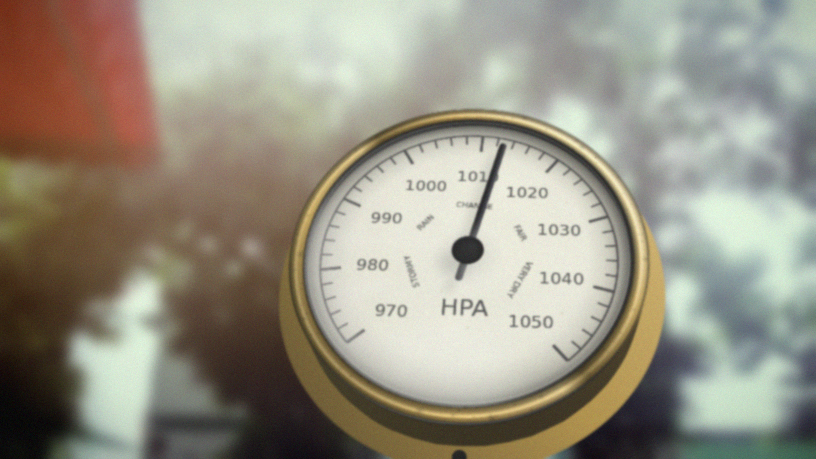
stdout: 1013 hPa
